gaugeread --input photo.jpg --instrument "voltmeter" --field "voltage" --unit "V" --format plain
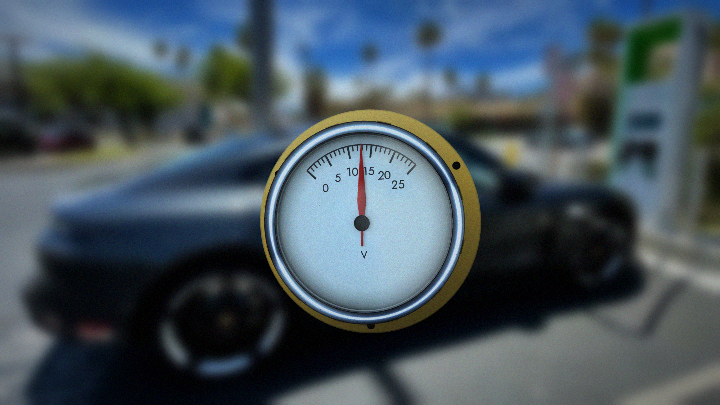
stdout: 13 V
